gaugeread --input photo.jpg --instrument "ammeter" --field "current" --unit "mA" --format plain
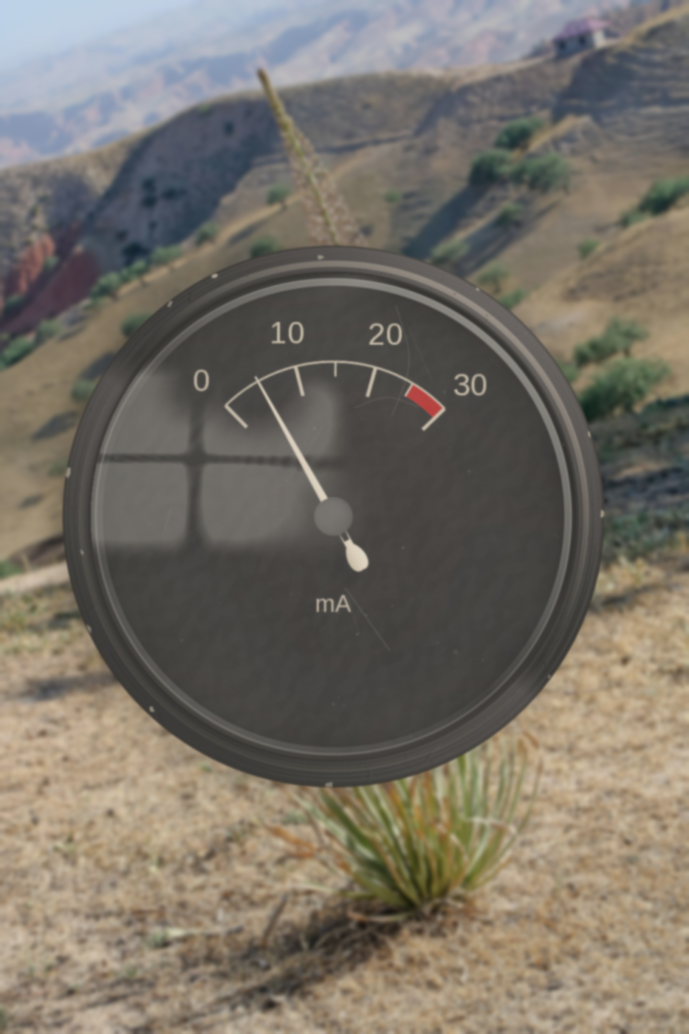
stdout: 5 mA
